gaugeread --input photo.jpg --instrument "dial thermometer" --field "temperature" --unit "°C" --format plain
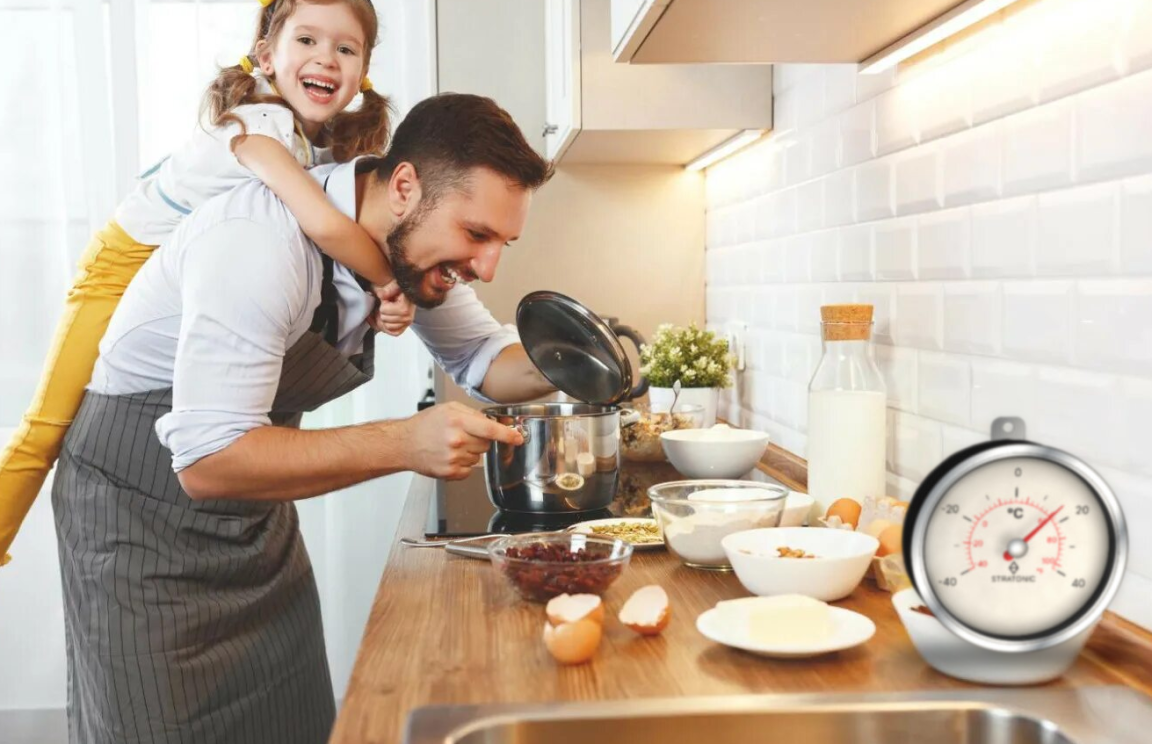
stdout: 15 °C
